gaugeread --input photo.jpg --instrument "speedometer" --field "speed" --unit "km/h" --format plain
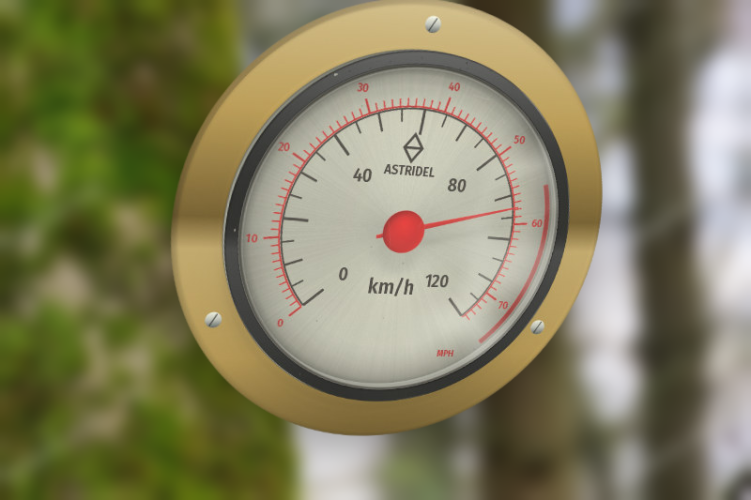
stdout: 92.5 km/h
